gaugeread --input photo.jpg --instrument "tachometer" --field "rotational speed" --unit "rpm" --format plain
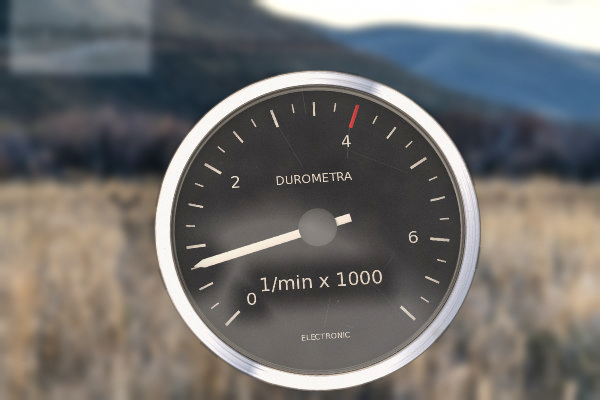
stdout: 750 rpm
